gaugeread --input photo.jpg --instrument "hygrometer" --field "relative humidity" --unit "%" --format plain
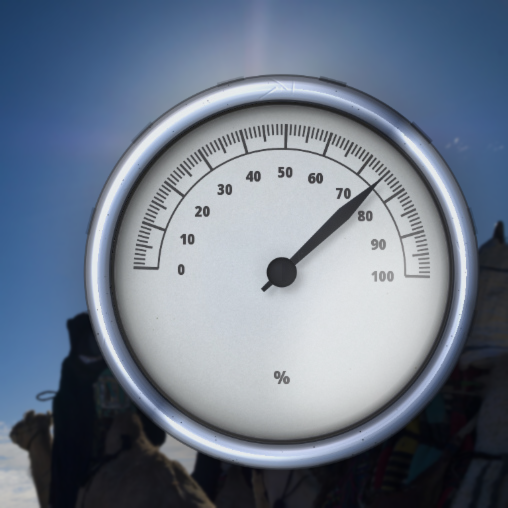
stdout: 75 %
